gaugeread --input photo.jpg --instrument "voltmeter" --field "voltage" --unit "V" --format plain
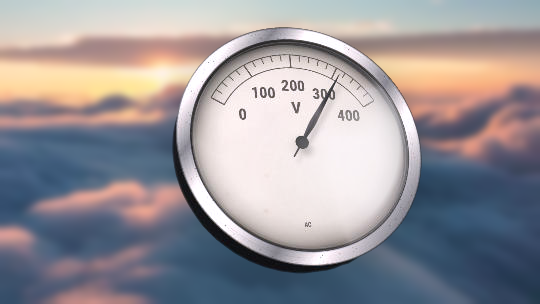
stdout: 310 V
